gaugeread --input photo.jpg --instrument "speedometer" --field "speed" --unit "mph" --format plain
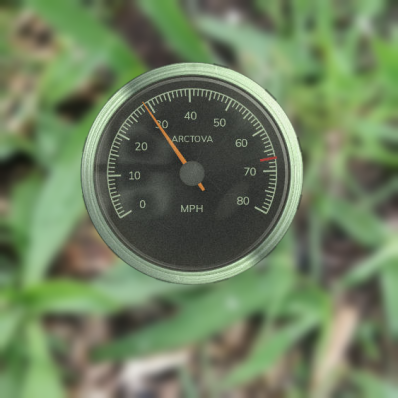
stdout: 29 mph
